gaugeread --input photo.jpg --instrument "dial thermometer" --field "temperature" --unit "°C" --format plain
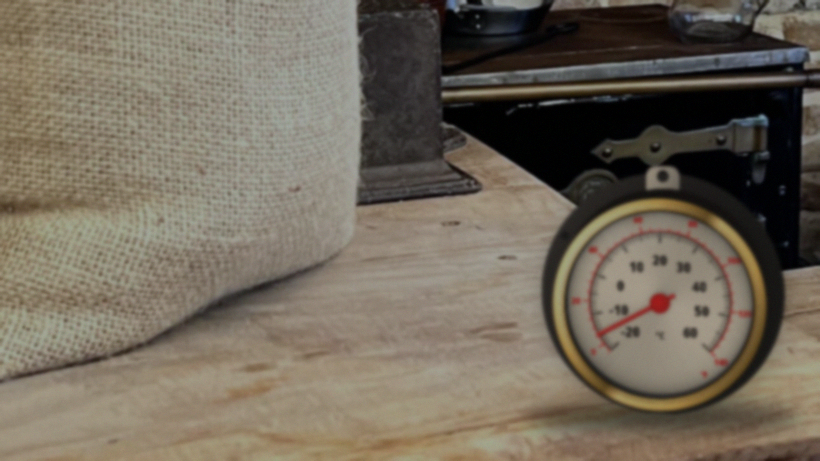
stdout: -15 °C
